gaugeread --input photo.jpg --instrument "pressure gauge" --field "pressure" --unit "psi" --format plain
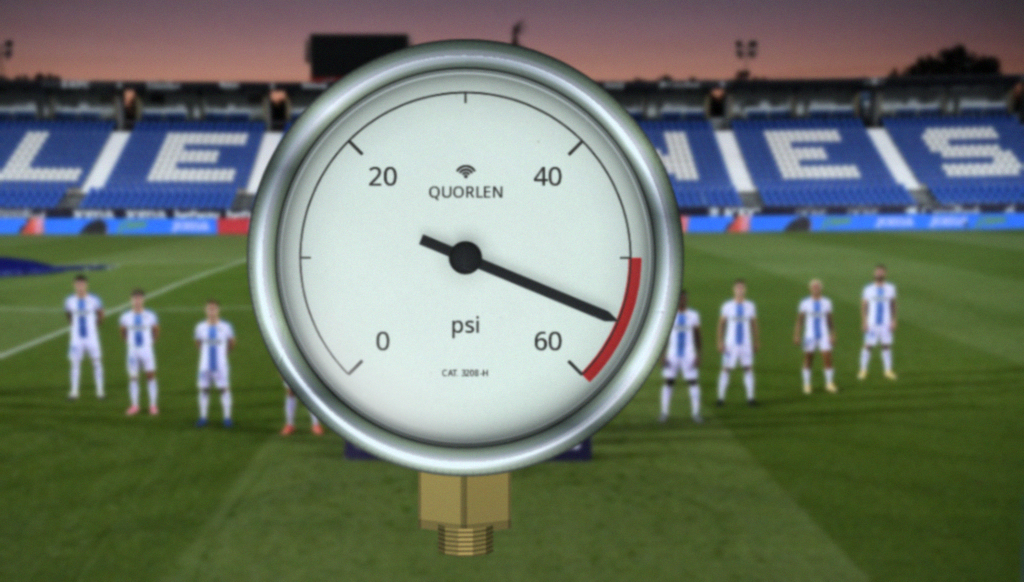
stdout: 55 psi
